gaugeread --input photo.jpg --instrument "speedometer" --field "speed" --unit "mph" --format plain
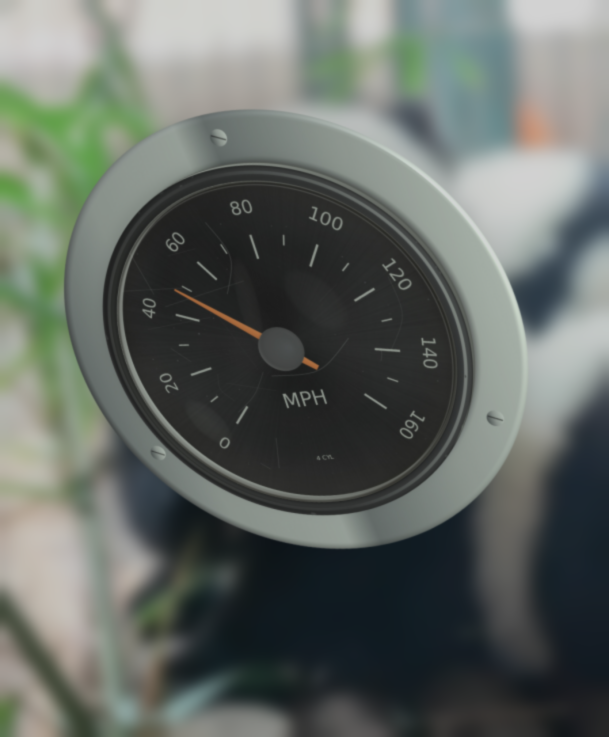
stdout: 50 mph
